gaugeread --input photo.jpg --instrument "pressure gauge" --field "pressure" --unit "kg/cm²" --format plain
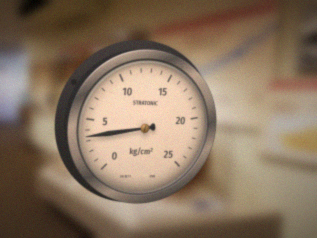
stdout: 3.5 kg/cm²
